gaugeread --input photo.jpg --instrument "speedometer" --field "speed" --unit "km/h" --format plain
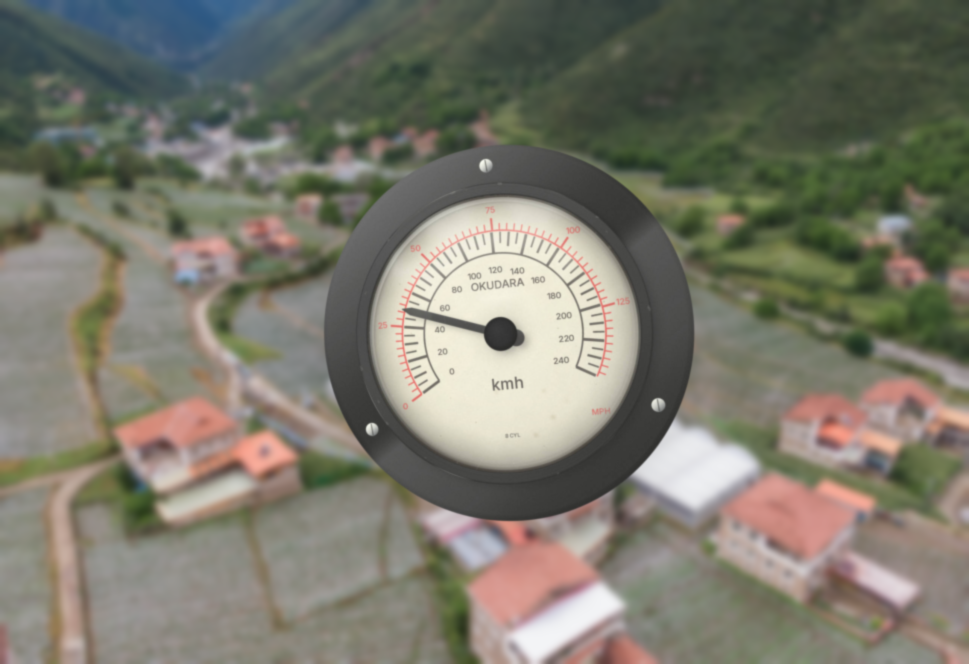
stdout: 50 km/h
